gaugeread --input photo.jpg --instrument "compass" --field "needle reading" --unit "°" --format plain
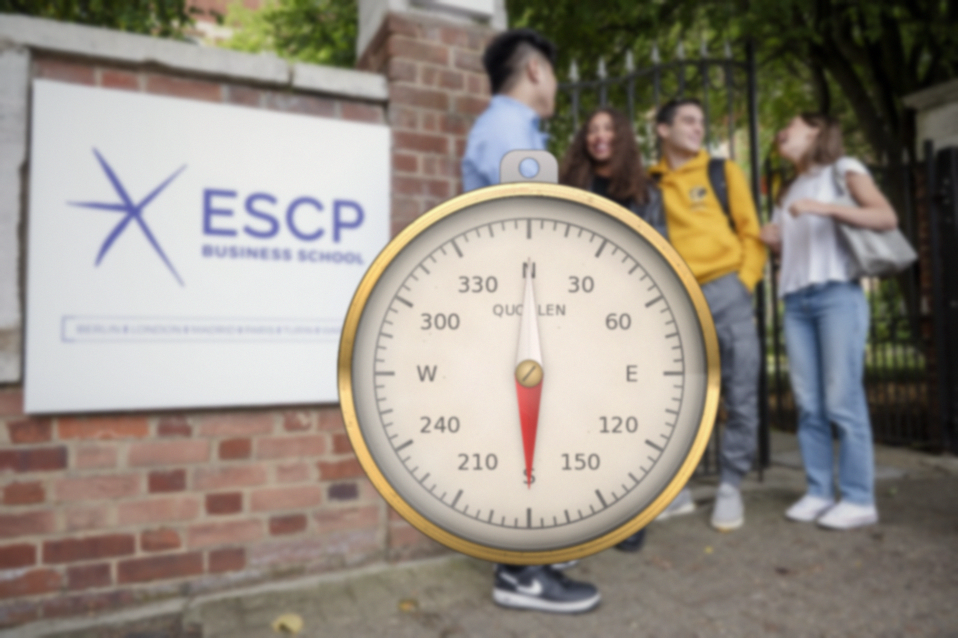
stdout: 180 °
